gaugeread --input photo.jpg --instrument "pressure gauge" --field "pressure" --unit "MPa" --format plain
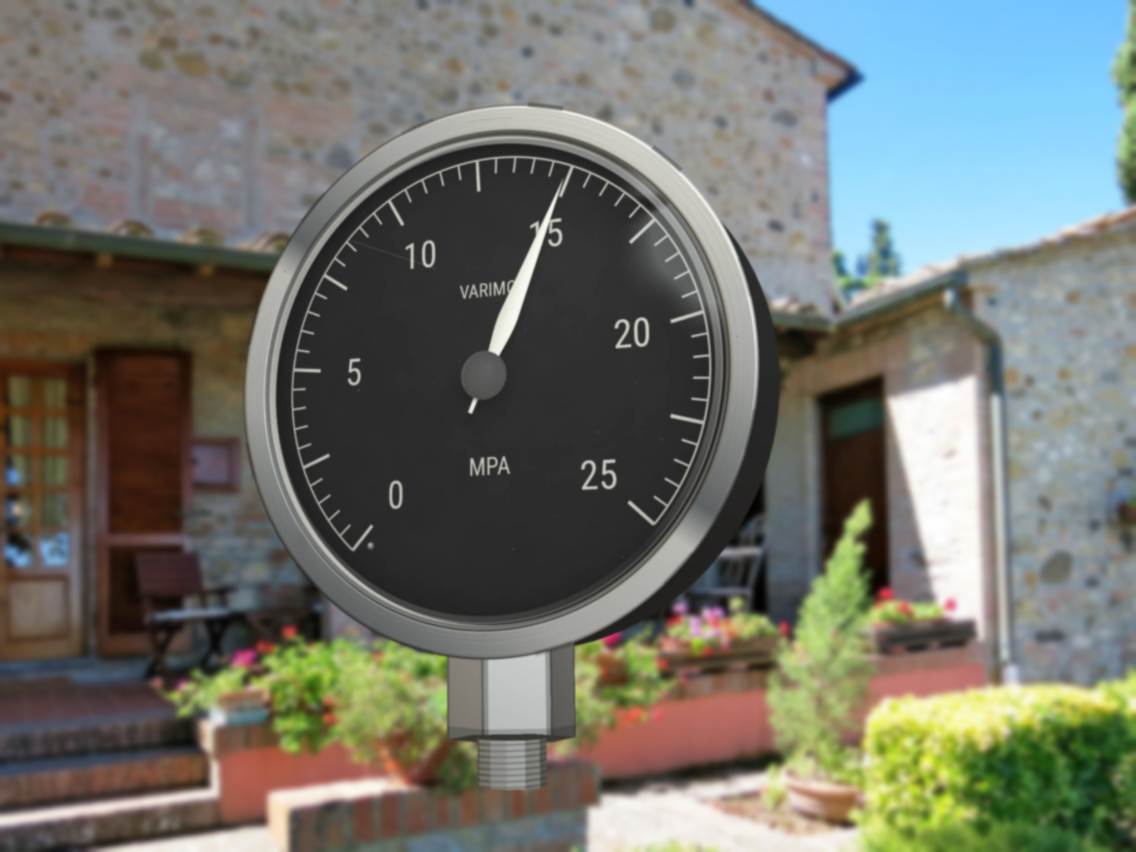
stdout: 15 MPa
